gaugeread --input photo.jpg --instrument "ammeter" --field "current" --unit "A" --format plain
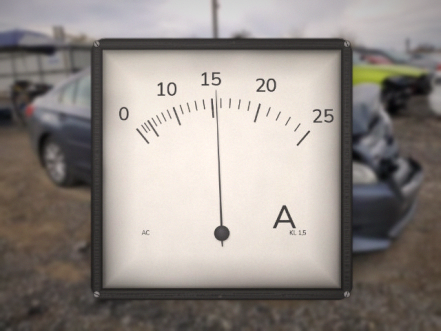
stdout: 15.5 A
